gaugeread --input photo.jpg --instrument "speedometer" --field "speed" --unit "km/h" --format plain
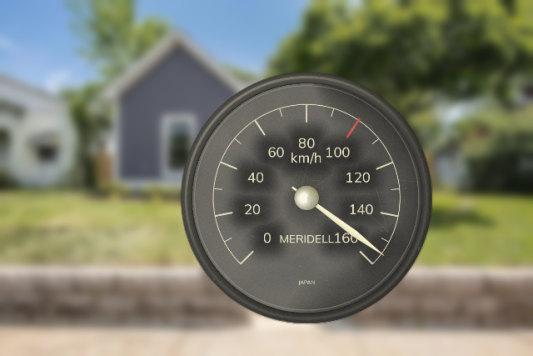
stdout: 155 km/h
